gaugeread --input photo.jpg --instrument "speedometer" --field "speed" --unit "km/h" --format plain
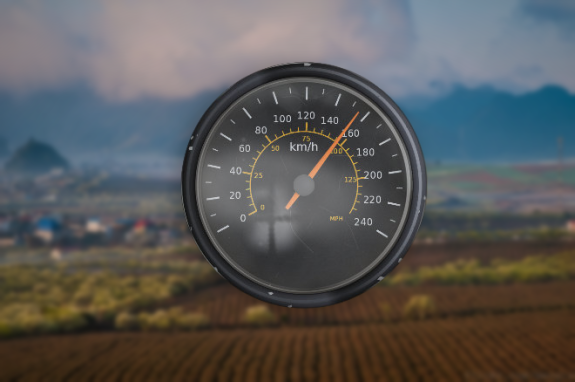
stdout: 155 km/h
